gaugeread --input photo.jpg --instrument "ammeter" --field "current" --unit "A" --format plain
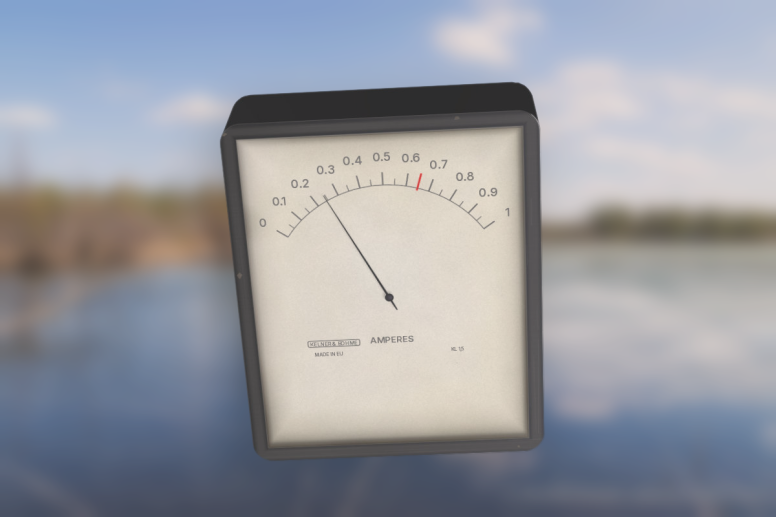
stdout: 0.25 A
